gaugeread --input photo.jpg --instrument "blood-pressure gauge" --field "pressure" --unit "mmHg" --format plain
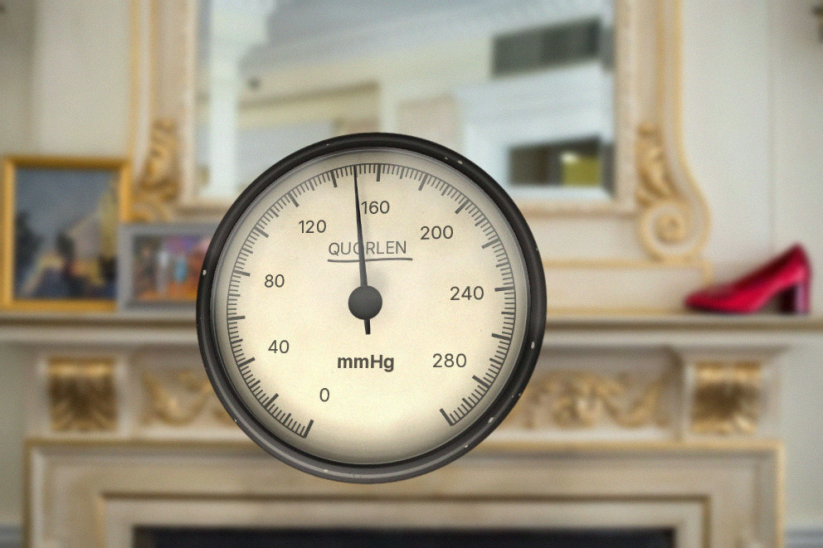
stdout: 150 mmHg
